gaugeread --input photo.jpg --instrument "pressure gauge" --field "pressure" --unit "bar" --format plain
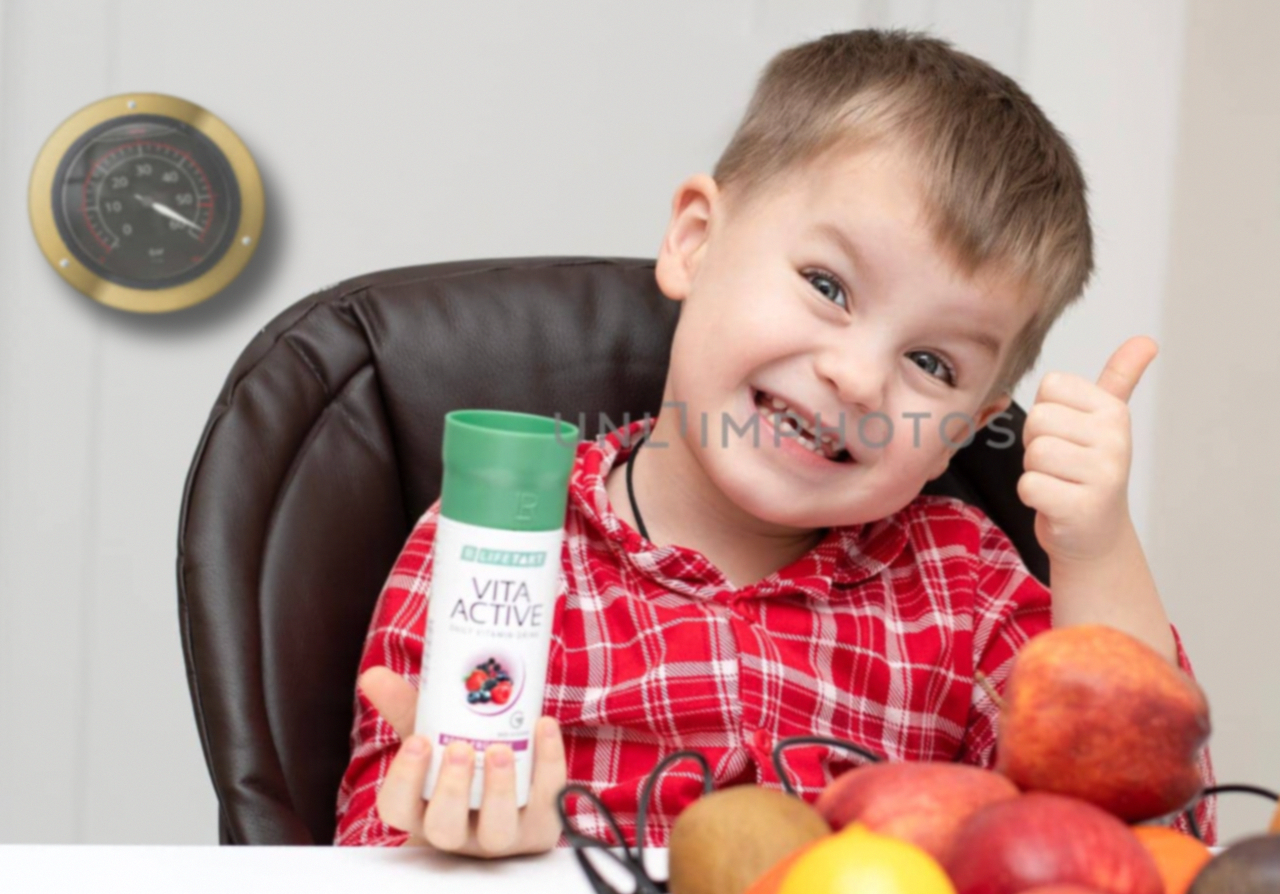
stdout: 58 bar
